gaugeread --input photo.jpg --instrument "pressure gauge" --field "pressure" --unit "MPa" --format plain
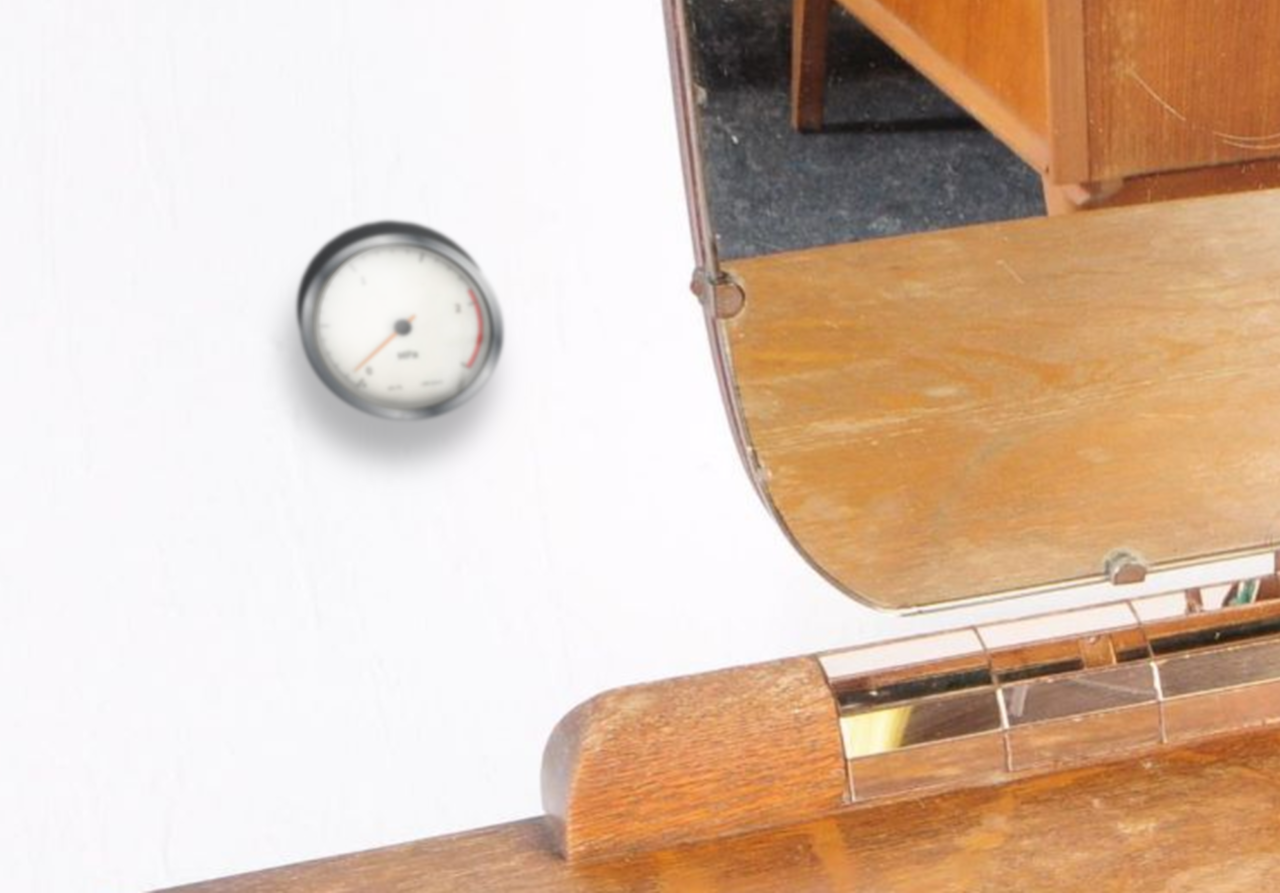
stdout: 0.1 MPa
